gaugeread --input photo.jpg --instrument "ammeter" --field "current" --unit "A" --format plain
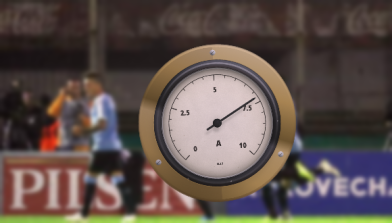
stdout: 7.25 A
